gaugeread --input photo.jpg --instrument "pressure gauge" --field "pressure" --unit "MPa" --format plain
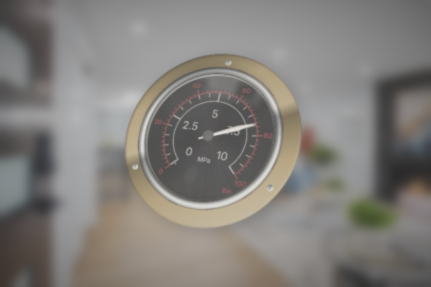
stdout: 7.5 MPa
